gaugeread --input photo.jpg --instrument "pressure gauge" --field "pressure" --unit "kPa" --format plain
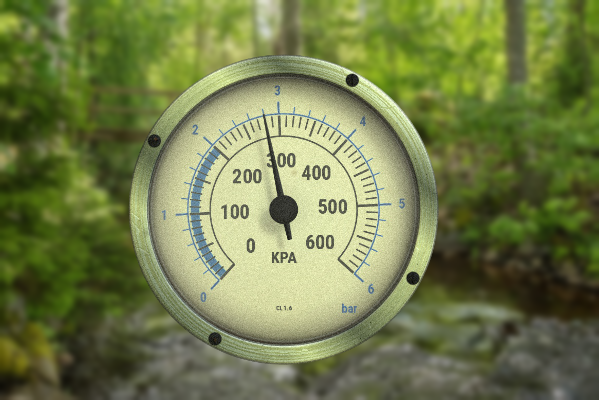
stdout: 280 kPa
